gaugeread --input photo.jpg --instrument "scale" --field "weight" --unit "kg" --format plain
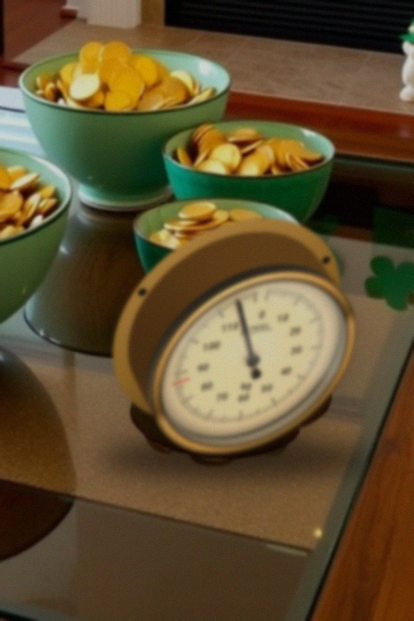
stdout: 115 kg
